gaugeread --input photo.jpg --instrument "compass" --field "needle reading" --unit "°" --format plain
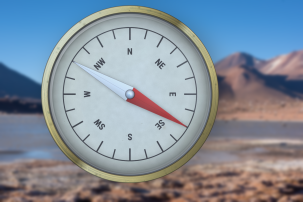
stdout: 120 °
